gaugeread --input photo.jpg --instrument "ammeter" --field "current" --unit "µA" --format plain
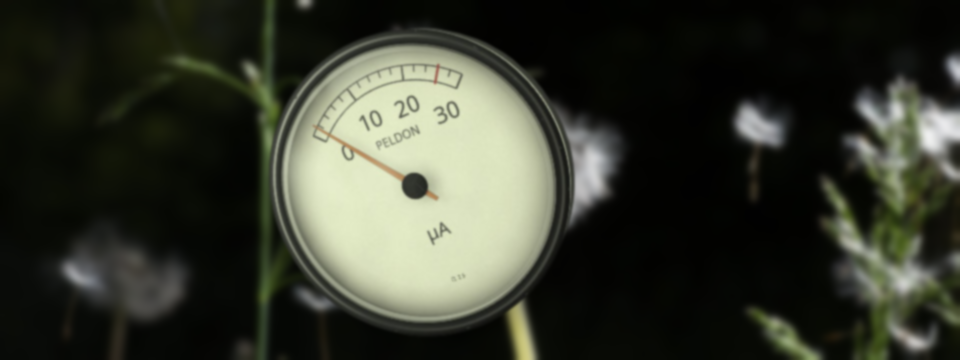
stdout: 2 µA
